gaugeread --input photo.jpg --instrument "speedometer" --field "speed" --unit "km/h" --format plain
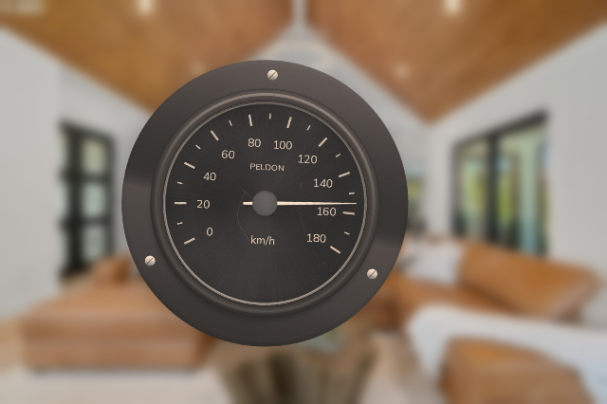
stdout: 155 km/h
